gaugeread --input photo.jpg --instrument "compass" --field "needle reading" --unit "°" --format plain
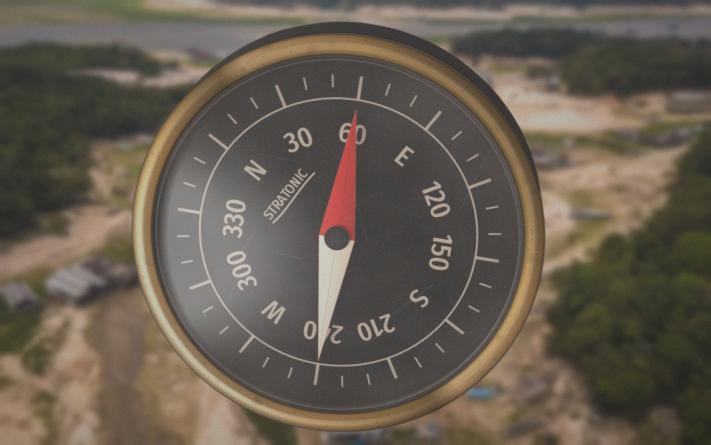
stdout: 60 °
